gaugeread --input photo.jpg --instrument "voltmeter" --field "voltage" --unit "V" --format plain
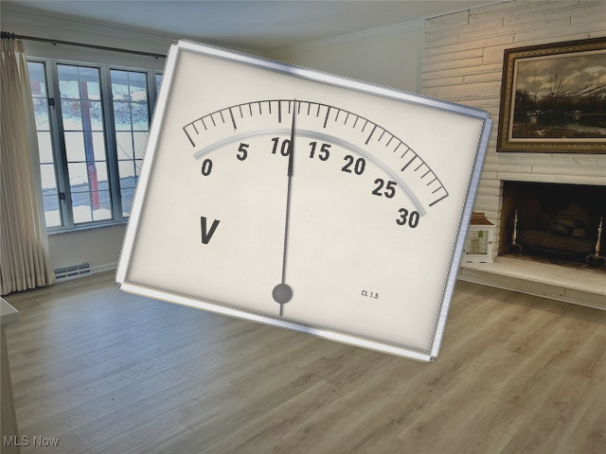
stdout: 11.5 V
